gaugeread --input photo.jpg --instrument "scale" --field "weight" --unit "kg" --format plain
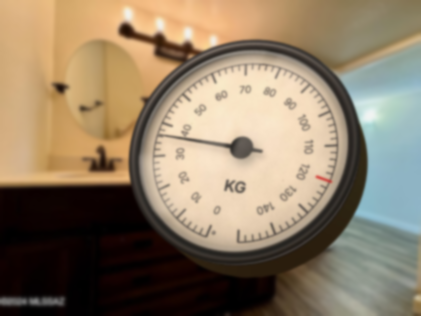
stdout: 36 kg
